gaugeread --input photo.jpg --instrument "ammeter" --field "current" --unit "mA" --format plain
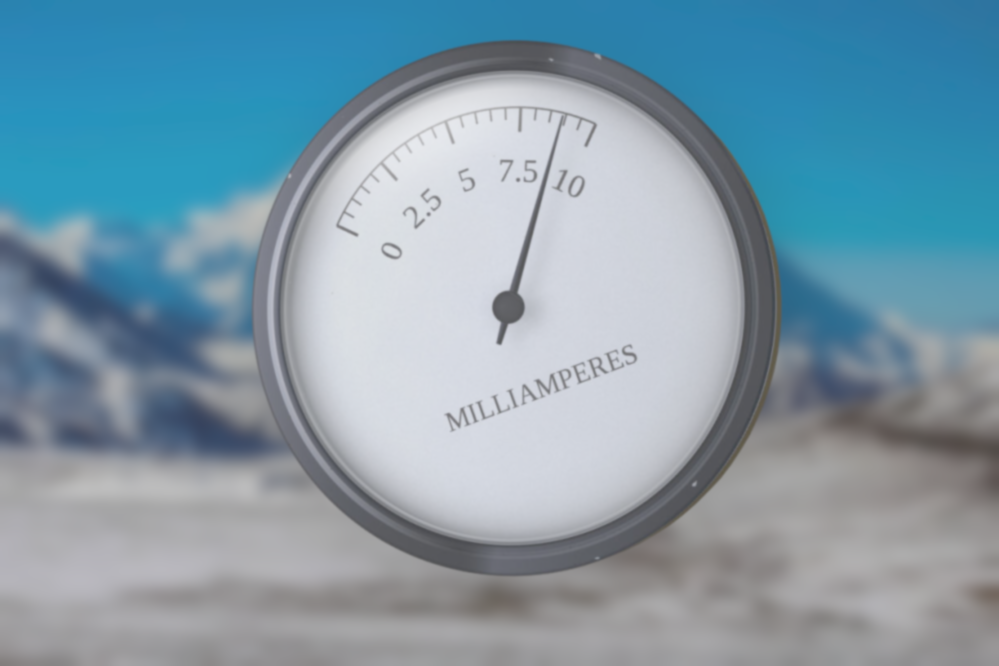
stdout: 9 mA
